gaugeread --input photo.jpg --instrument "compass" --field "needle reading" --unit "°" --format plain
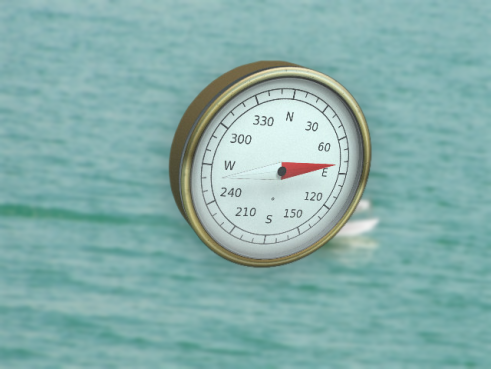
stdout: 80 °
